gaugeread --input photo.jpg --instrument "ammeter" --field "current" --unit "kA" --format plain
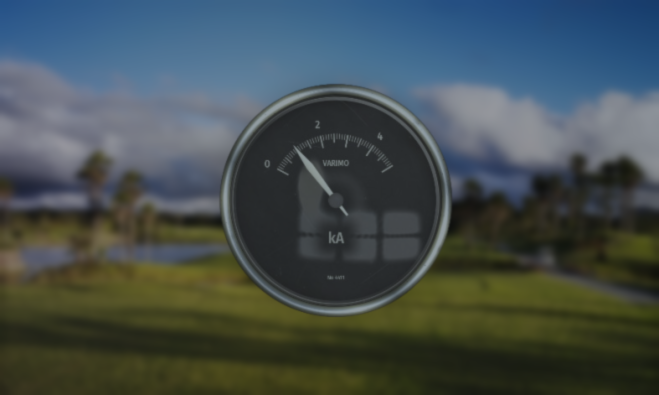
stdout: 1 kA
